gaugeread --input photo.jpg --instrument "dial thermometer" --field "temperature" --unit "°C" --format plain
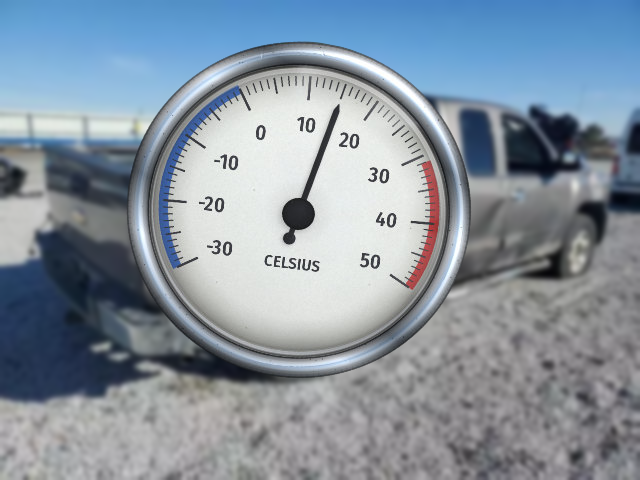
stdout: 15 °C
